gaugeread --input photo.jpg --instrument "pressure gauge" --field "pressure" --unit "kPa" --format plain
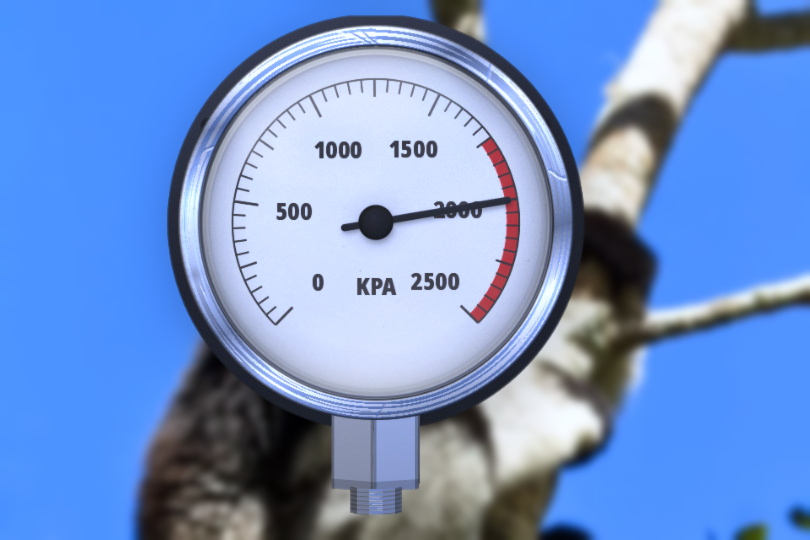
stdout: 2000 kPa
